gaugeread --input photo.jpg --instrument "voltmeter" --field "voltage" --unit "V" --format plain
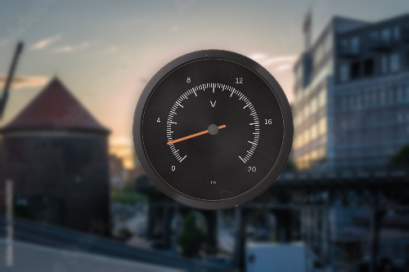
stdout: 2 V
